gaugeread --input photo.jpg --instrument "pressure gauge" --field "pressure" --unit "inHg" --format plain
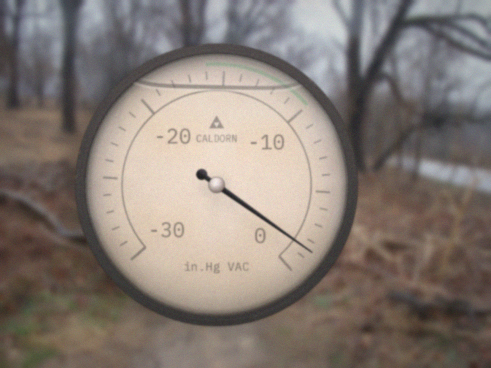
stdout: -1.5 inHg
